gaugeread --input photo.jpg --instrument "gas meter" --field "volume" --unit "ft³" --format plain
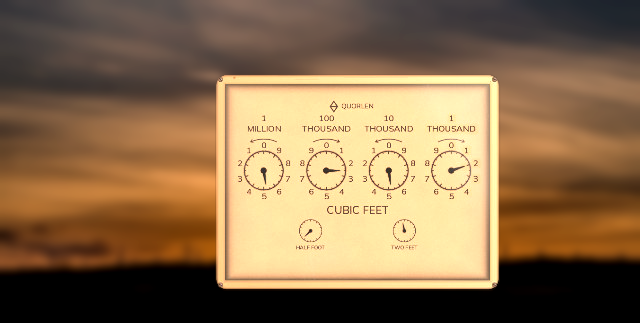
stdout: 525200 ft³
